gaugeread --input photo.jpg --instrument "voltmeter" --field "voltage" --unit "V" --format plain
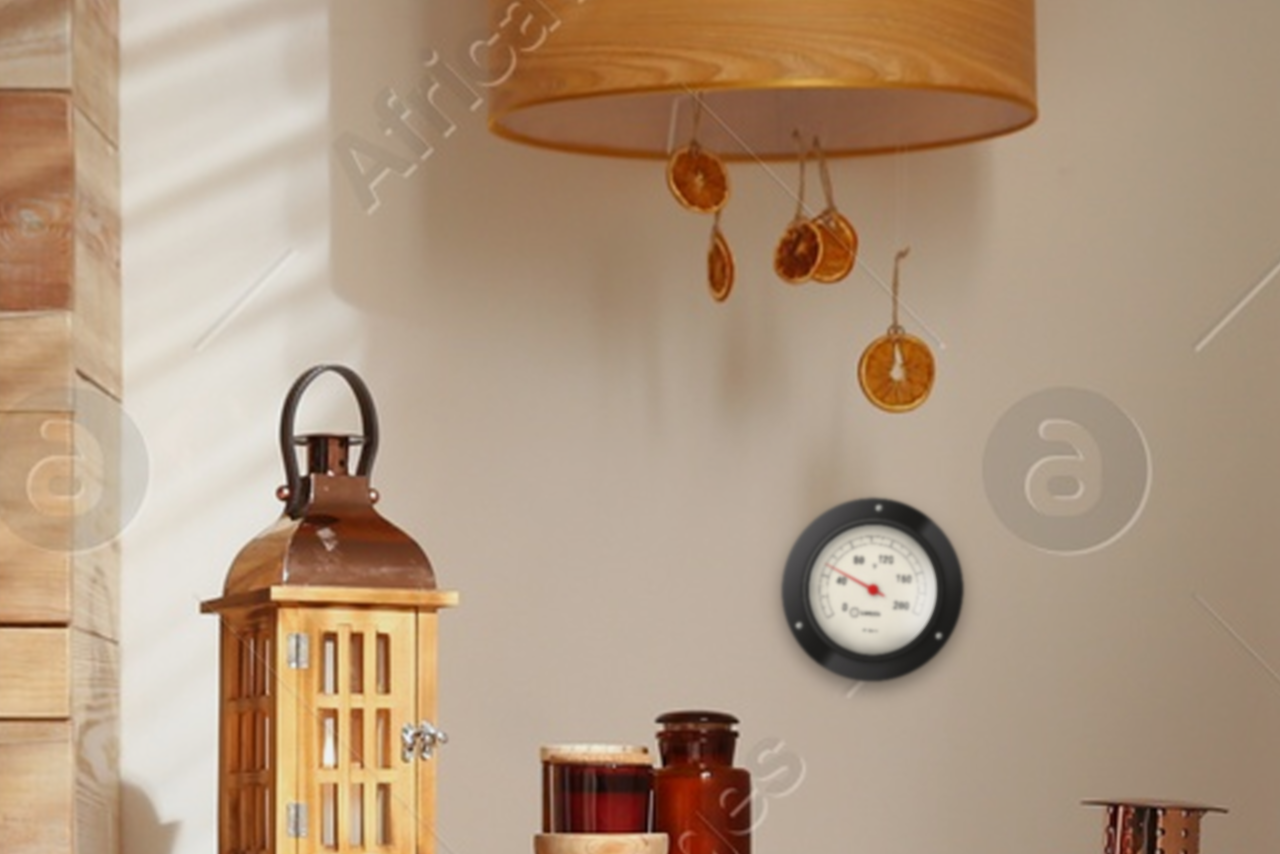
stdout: 50 V
